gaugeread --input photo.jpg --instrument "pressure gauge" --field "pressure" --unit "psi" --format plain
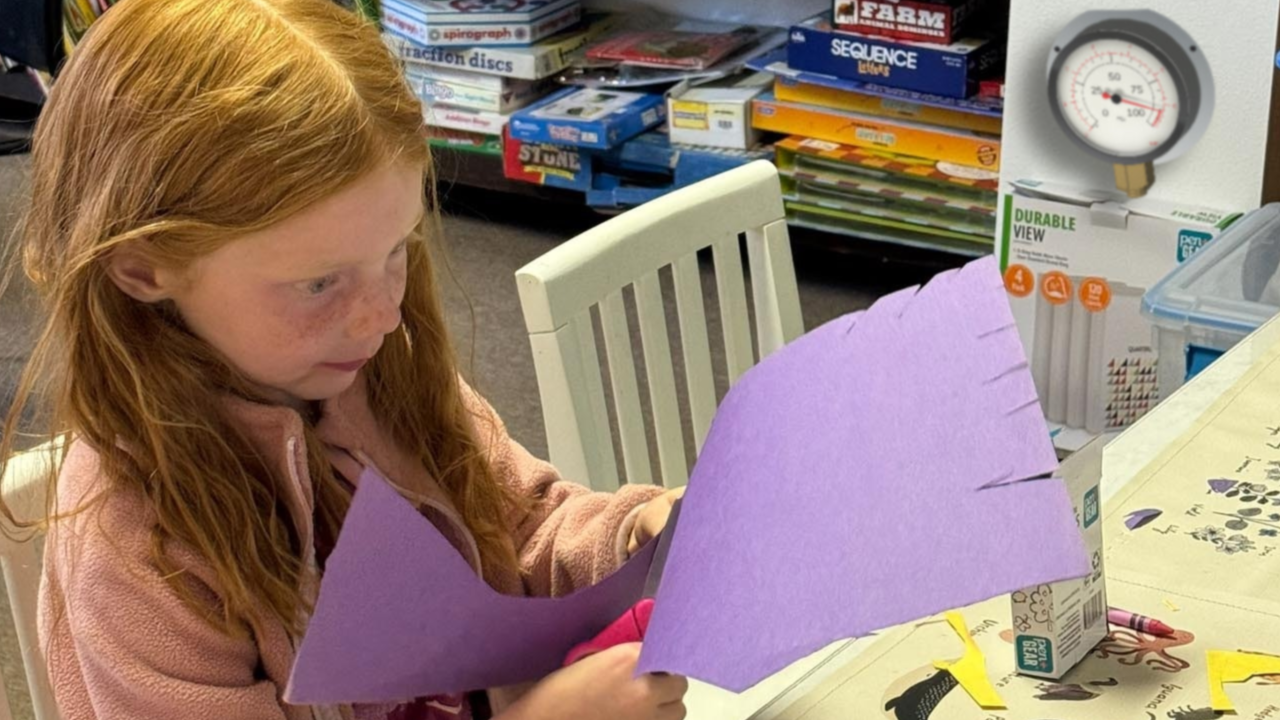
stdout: 90 psi
